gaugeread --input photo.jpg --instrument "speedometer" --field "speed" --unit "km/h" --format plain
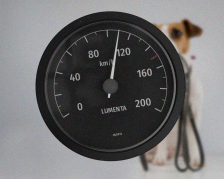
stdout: 110 km/h
